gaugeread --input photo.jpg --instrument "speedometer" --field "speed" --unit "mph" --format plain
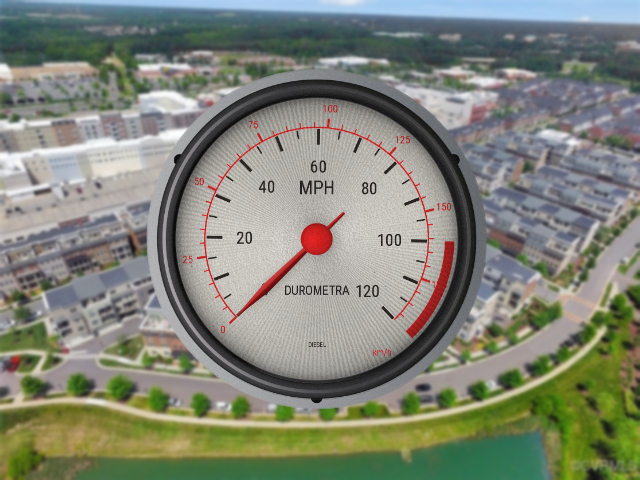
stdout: 0 mph
